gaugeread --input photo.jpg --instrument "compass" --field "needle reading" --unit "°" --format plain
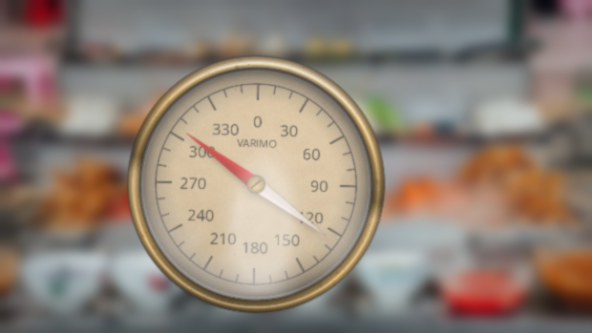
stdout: 305 °
